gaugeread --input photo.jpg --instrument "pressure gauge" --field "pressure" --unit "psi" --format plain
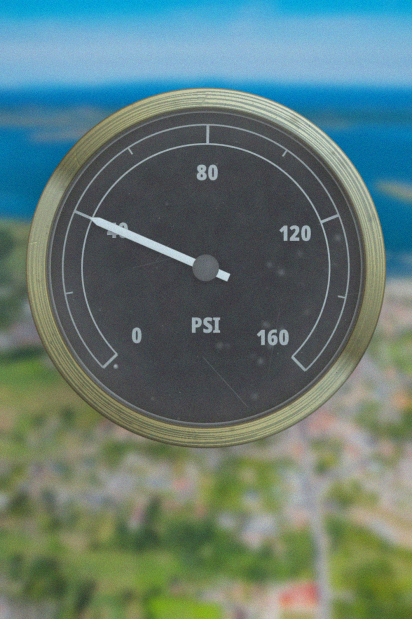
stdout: 40 psi
